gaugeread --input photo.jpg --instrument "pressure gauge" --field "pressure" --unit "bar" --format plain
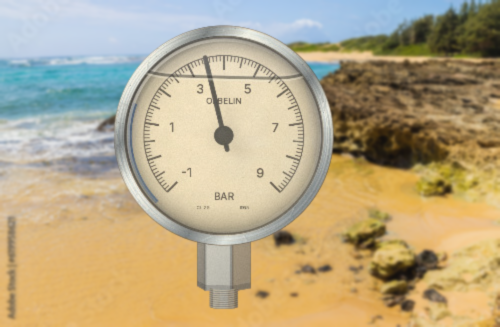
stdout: 3.5 bar
